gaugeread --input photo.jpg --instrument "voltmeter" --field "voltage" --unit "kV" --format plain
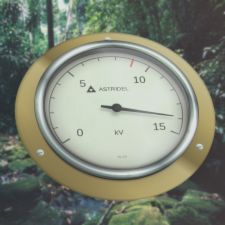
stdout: 14 kV
